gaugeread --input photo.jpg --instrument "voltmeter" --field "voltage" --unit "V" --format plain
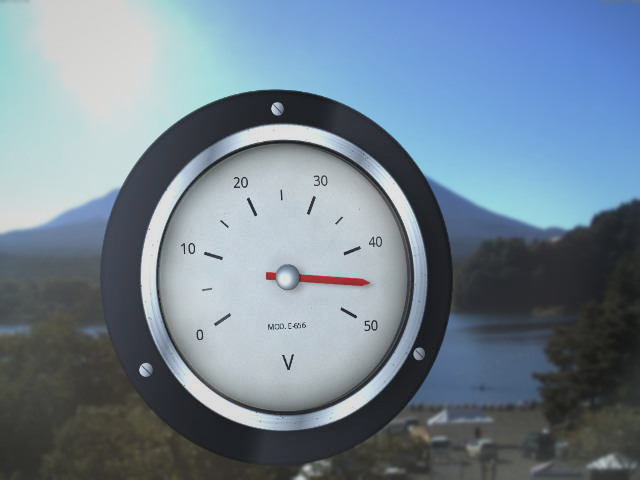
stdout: 45 V
